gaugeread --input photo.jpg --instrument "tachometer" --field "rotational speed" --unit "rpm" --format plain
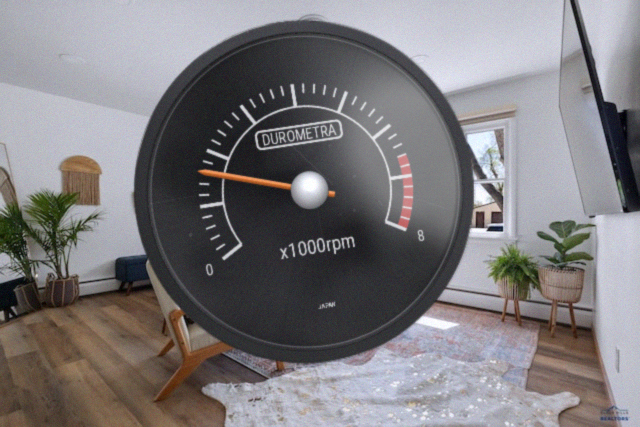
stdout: 1600 rpm
